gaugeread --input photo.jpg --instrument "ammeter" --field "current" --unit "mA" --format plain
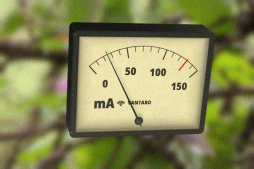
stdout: 25 mA
